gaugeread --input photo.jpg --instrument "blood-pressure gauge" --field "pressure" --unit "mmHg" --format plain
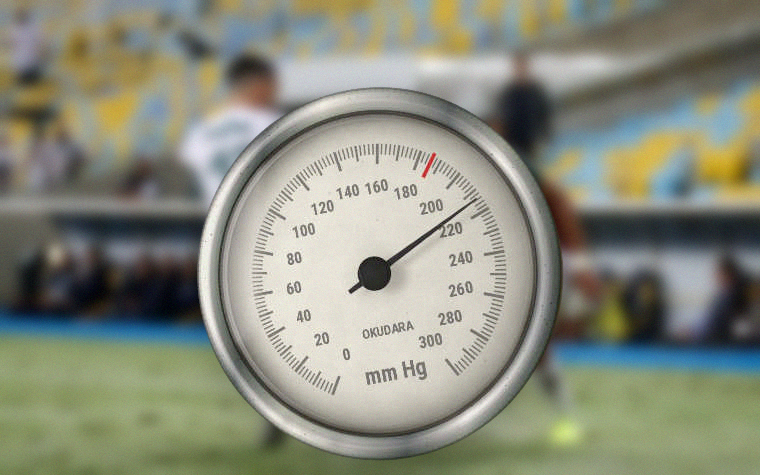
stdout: 214 mmHg
